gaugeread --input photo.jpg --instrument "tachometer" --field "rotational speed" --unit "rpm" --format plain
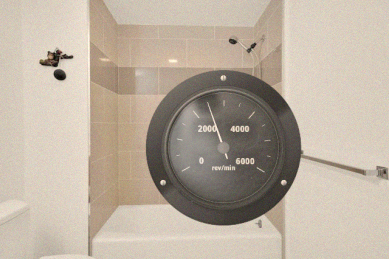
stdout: 2500 rpm
